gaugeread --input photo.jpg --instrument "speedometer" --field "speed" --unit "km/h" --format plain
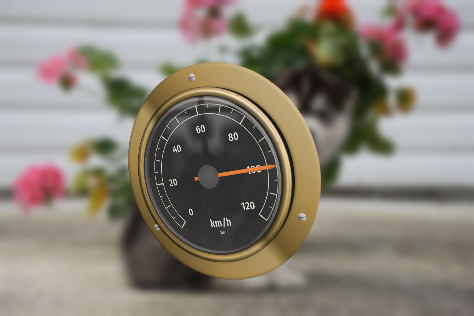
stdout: 100 km/h
